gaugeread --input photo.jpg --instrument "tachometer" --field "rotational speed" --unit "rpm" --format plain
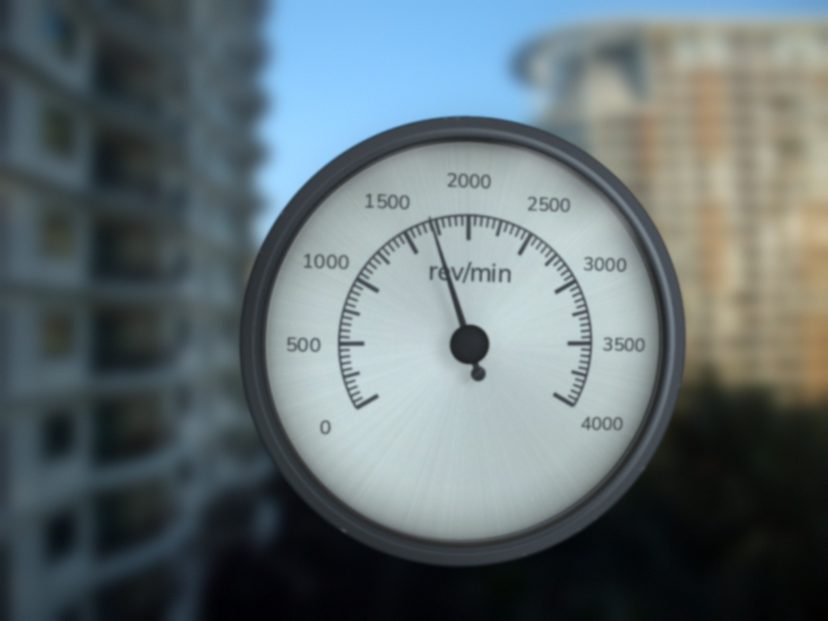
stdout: 1700 rpm
